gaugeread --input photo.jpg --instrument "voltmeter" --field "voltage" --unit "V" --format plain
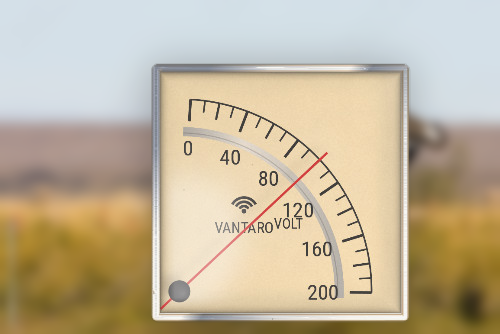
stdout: 100 V
